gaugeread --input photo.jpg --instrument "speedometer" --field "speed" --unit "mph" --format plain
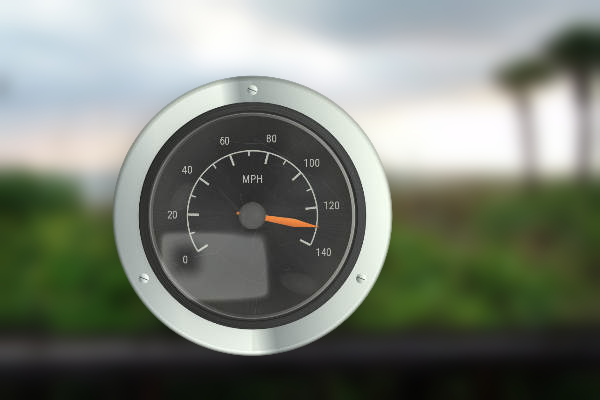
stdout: 130 mph
